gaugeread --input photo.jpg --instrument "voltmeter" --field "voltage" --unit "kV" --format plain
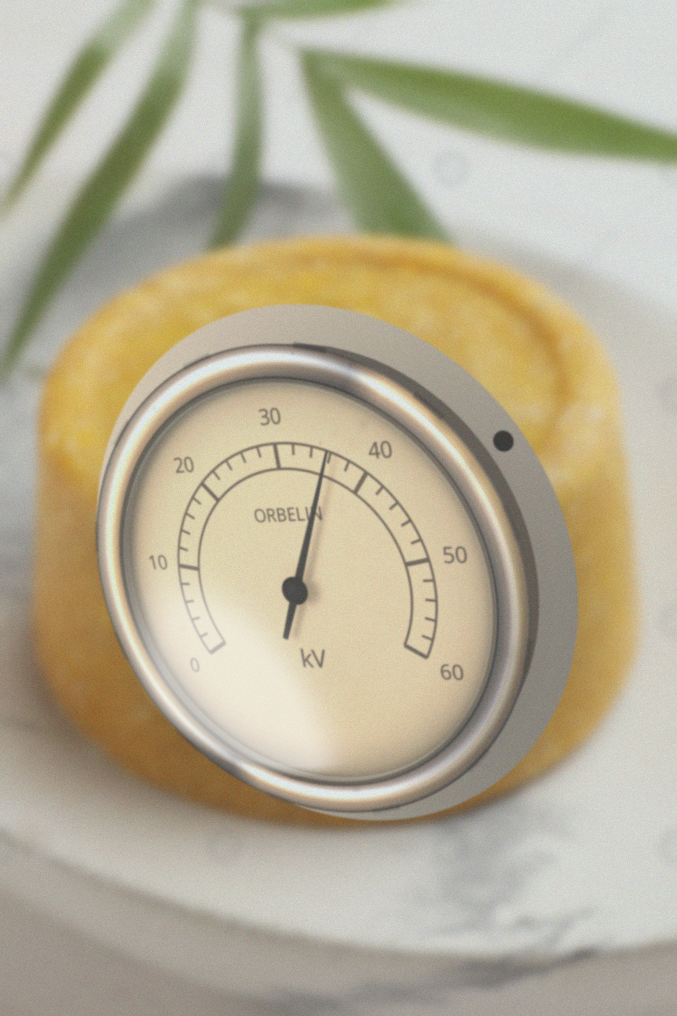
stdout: 36 kV
